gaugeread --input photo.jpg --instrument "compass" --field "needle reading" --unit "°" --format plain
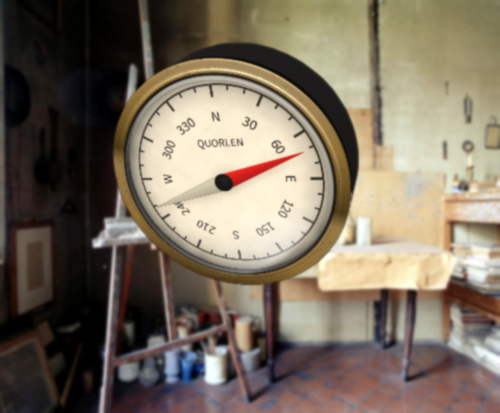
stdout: 70 °
